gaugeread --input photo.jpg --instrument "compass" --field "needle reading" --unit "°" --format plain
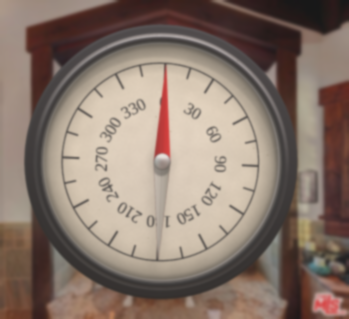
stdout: 0 °
